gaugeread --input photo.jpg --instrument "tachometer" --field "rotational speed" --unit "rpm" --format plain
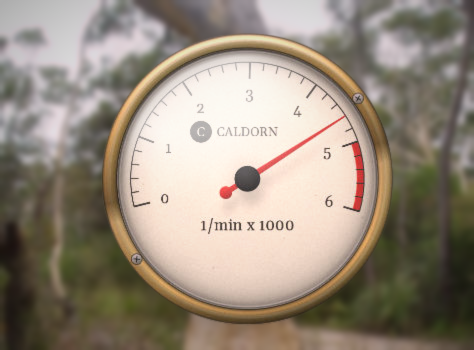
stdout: 4600 rpm
